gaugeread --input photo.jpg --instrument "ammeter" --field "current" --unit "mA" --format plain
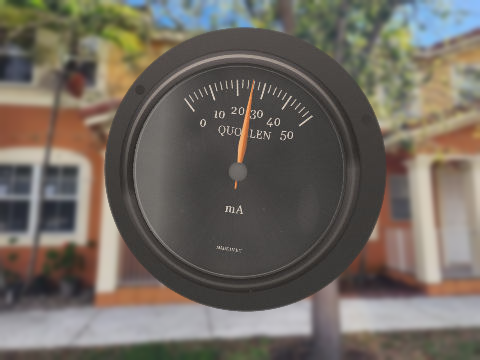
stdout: 26 mA
